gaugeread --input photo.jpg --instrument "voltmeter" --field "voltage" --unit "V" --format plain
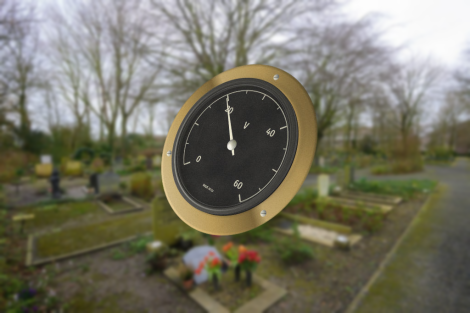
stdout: 20 V
